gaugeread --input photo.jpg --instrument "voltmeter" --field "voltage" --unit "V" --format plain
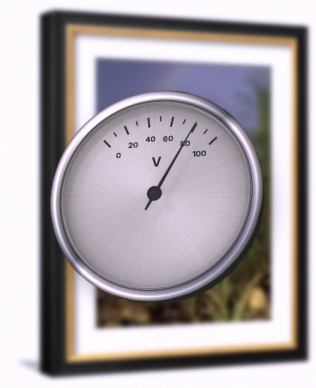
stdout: 80 V
